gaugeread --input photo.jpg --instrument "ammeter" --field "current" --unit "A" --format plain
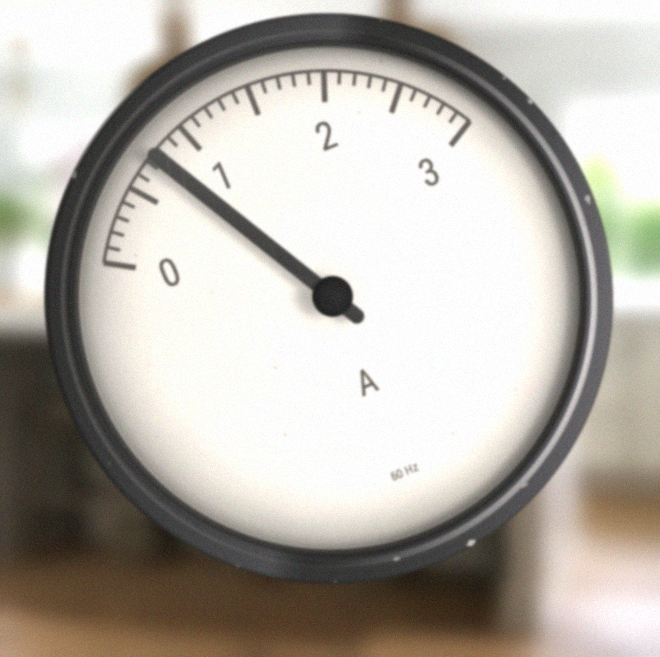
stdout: 0.75 A
